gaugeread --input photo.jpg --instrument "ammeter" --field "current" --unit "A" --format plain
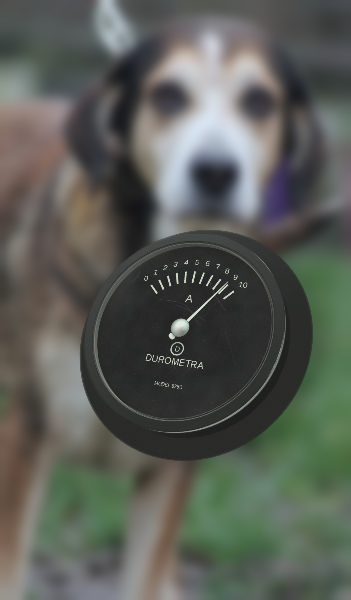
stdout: 9 A
